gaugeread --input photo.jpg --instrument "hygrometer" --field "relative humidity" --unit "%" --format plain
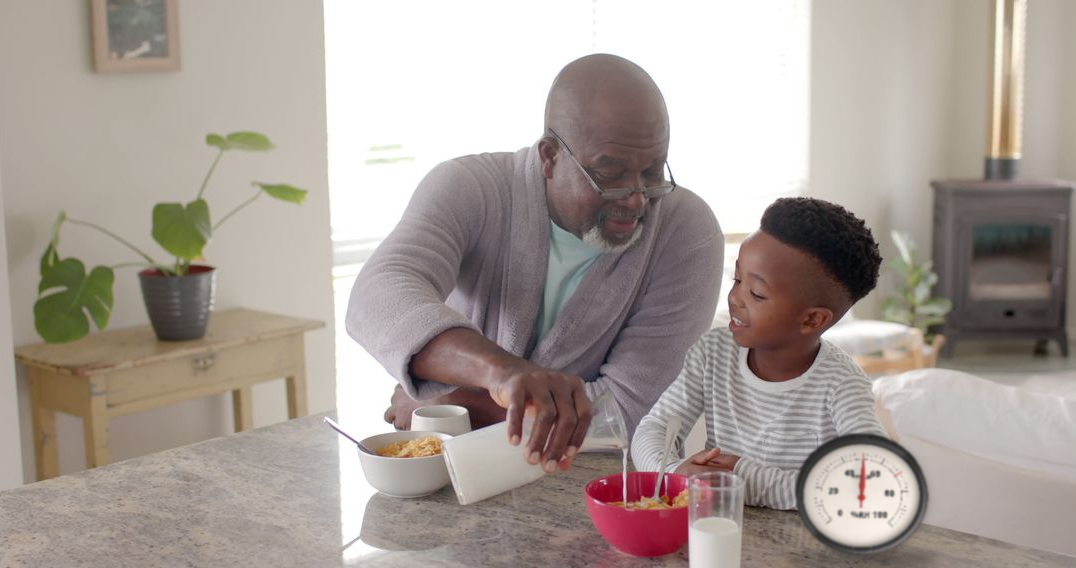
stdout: 50 %
